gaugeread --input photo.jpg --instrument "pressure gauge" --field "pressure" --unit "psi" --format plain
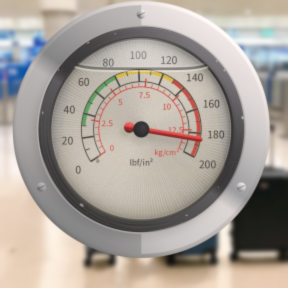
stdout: 185 psi
